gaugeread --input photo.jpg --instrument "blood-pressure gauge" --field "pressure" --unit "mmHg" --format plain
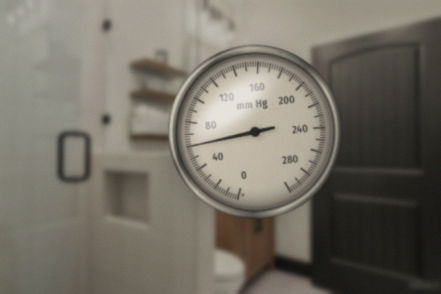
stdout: 60 mmHg
